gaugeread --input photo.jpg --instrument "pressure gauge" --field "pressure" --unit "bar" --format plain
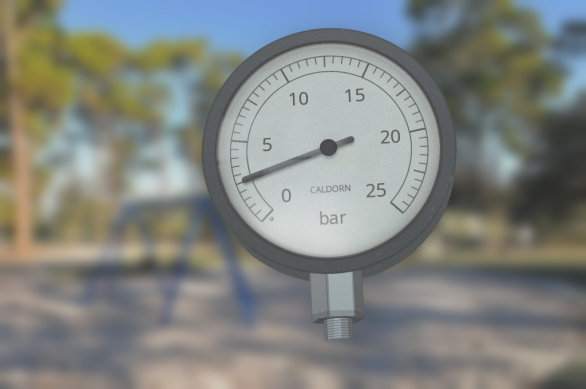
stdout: 2.5 bar
